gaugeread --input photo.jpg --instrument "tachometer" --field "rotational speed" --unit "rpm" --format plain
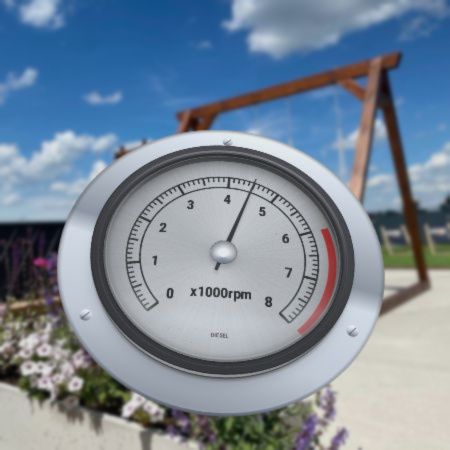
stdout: 4500 rpm
